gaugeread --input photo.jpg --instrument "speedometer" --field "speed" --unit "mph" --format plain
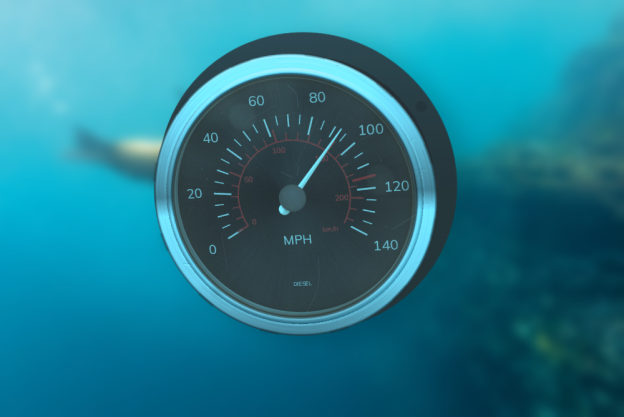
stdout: 92.5 mph
